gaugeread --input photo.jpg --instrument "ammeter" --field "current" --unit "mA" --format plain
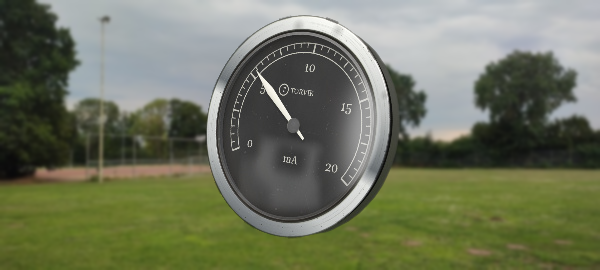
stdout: 5.5 mA
